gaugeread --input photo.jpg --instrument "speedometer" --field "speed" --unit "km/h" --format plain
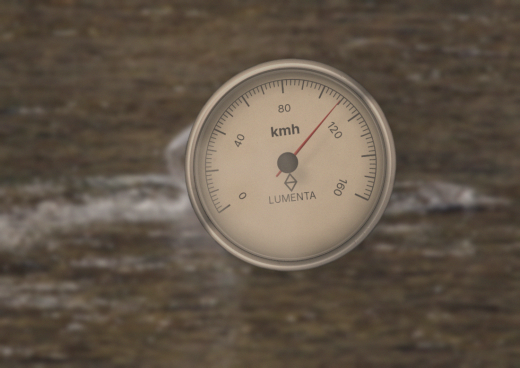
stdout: 110 km/h
